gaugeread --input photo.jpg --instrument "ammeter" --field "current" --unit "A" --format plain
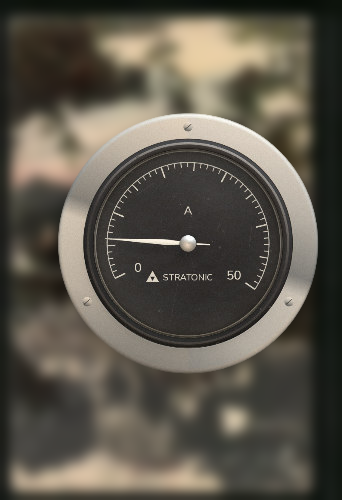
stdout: 6 A
